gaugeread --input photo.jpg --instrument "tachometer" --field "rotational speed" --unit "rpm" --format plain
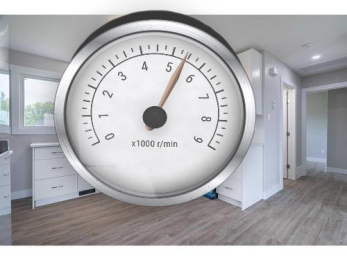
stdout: 5375 rpm
